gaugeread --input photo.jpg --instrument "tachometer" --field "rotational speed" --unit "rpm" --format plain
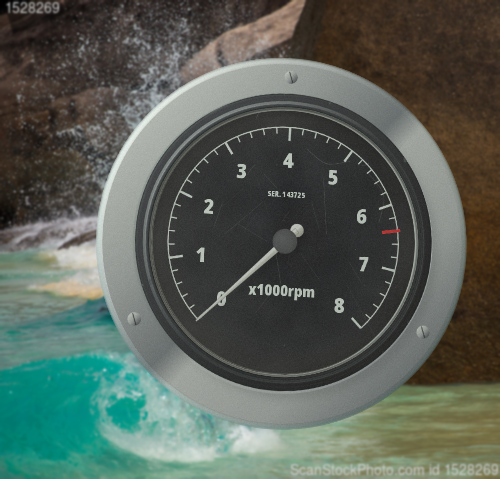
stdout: 0 rpm
